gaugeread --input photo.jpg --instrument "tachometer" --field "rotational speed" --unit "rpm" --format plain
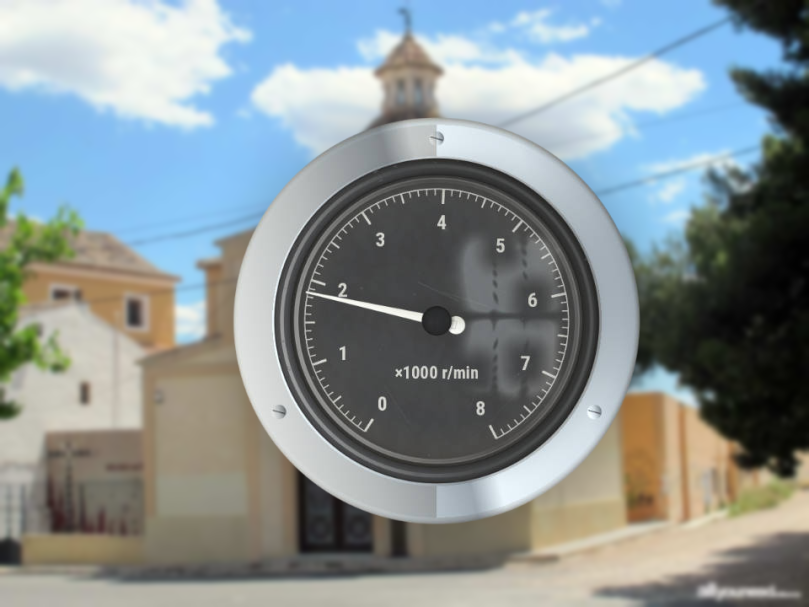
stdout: 1850 rpm
